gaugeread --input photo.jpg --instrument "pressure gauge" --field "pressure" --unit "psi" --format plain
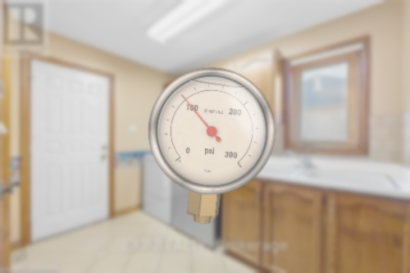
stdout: 100 psi
